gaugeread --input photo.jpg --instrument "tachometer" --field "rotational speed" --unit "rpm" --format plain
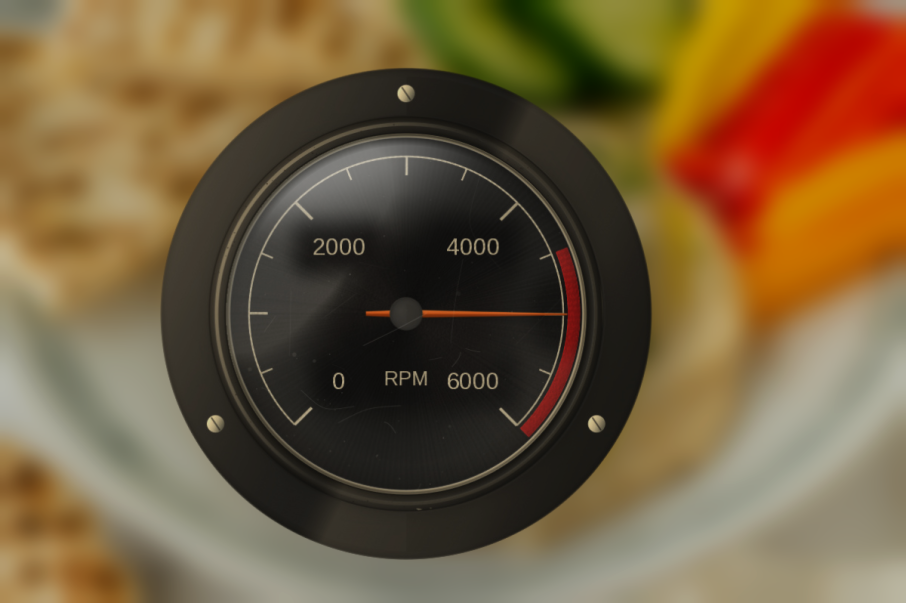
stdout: 5000 rpm
